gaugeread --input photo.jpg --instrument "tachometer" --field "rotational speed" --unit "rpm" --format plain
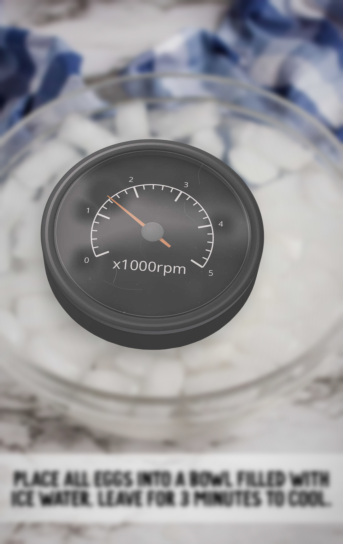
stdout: 1400 rpm
